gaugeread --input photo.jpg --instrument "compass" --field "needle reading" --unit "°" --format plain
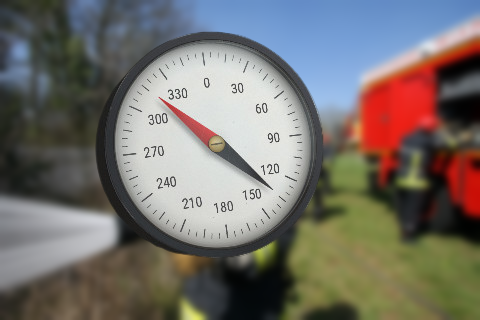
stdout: 315 °
